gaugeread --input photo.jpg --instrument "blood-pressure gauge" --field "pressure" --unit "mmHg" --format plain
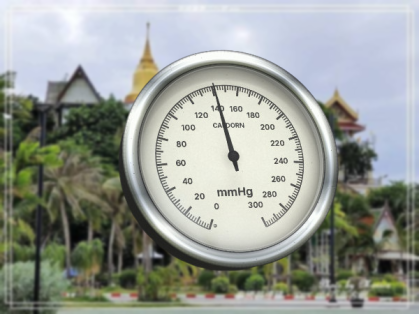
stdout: 140 mmHg
